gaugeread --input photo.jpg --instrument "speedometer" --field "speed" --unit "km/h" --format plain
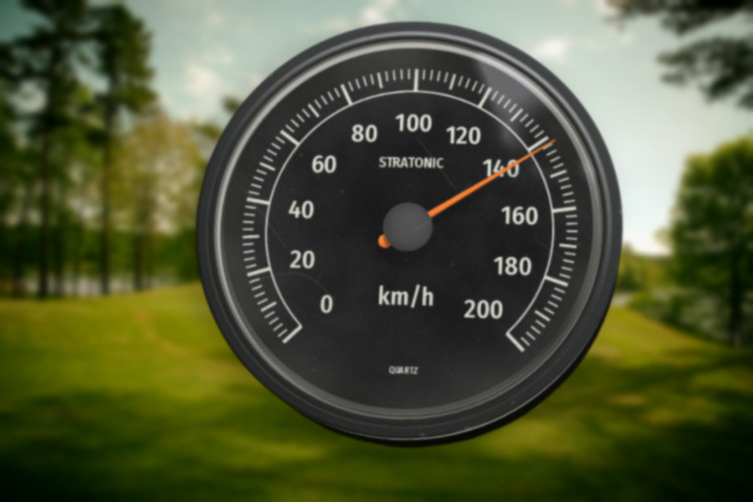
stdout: 142 km/h
